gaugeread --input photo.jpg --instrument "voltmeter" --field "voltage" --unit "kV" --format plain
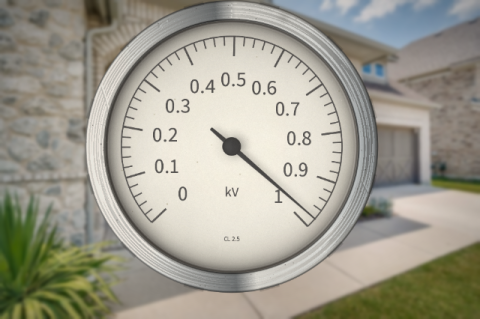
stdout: 0.98 kV
